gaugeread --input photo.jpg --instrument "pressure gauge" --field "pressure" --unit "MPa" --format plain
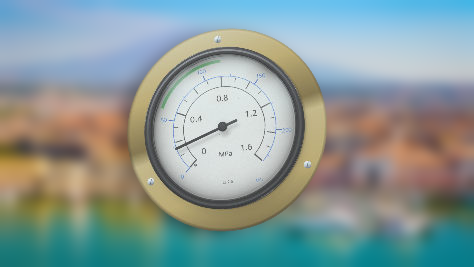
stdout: 0.15 MPa
